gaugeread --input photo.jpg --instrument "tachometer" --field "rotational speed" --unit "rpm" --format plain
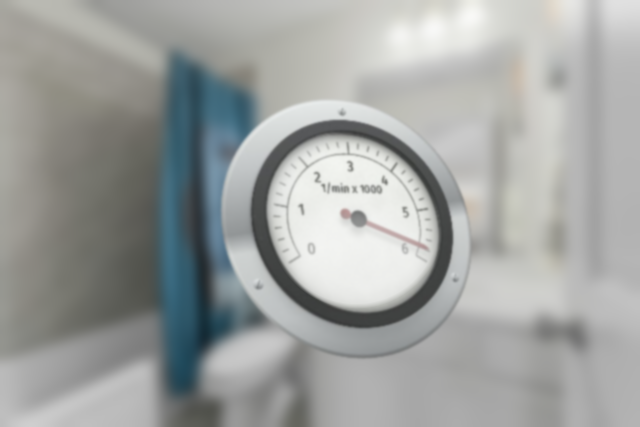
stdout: 5800 rpm
